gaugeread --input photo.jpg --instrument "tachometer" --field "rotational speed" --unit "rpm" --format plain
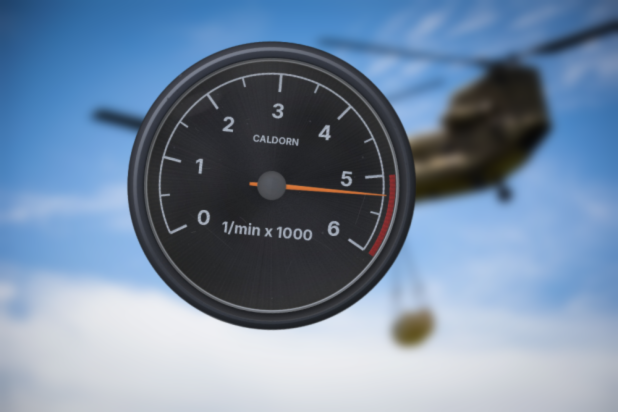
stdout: 5250 rpm
